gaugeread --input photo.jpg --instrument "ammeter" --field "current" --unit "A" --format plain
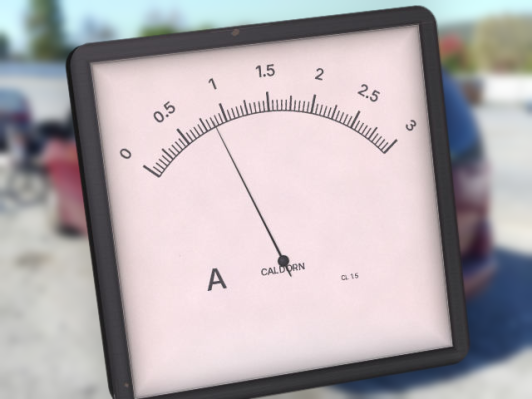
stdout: 0.85 A
